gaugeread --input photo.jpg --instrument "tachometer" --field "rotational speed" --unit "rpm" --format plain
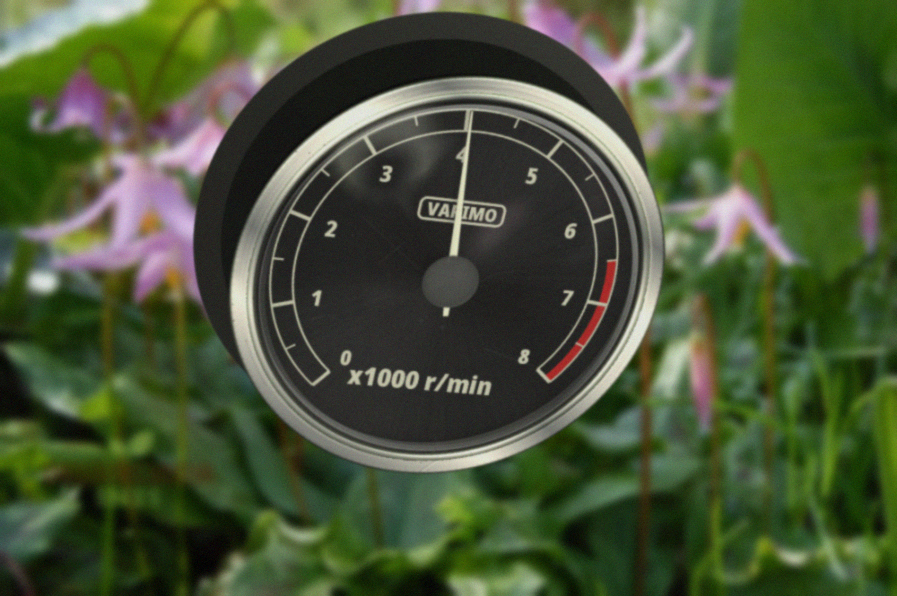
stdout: 4000 rpm
